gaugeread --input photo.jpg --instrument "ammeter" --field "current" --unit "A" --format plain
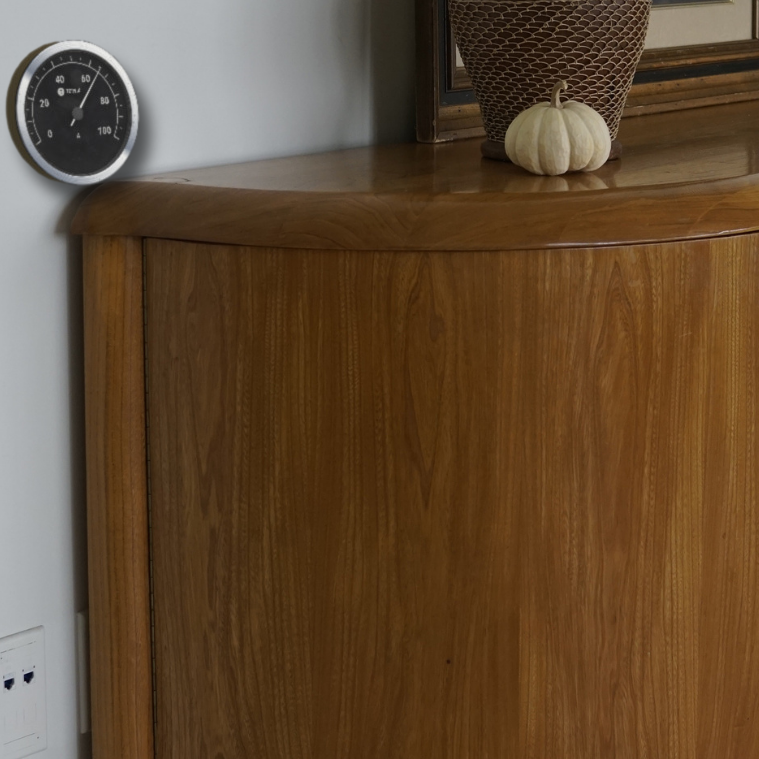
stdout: 65 A
